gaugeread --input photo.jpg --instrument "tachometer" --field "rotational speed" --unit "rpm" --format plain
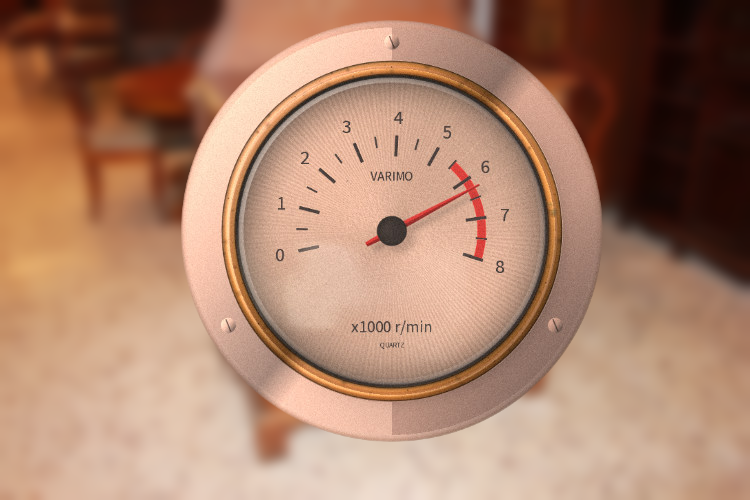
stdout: 6250 rpm
